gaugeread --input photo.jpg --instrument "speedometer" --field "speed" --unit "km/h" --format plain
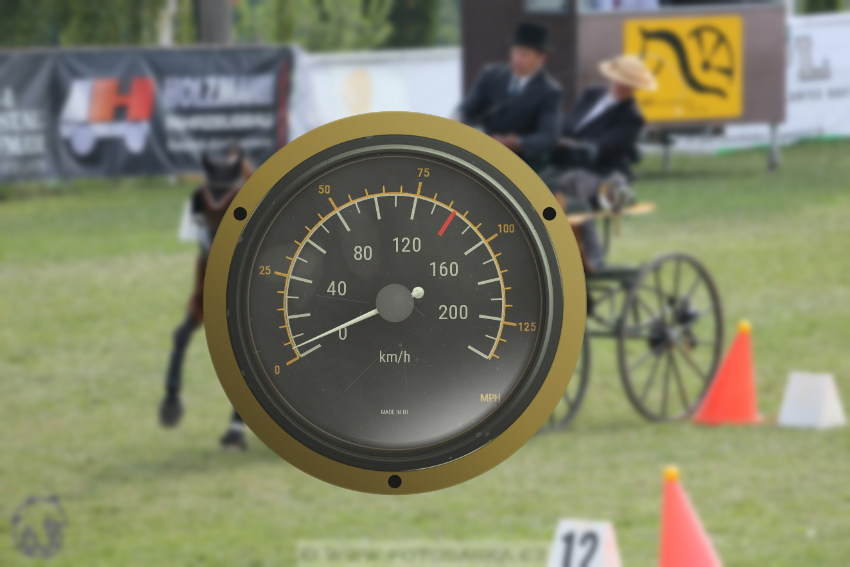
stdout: 5 km/h
